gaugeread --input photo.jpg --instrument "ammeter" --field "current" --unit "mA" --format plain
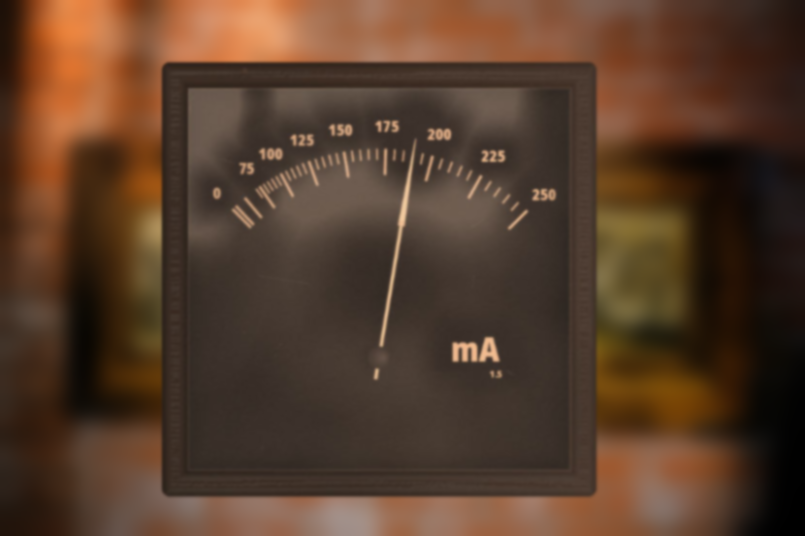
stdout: 190 mA
